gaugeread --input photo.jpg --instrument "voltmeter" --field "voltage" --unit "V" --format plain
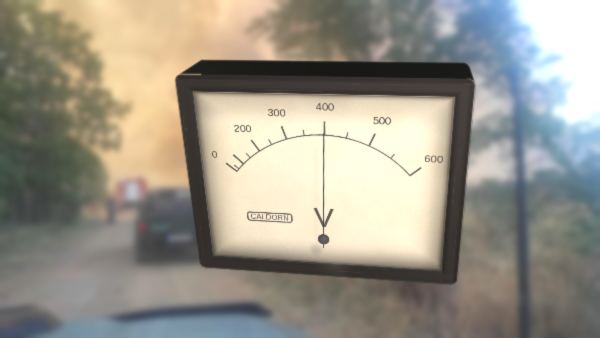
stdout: 400 V
